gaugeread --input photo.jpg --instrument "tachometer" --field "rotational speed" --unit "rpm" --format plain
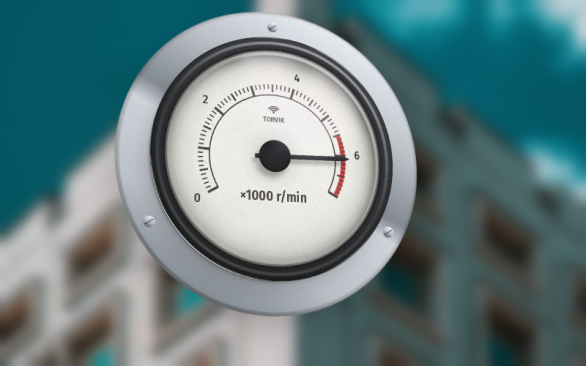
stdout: 6100 rpm
